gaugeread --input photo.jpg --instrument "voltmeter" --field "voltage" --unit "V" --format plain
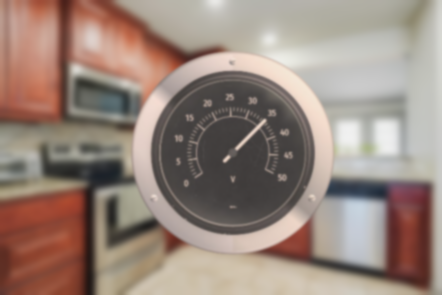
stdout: 35 V
